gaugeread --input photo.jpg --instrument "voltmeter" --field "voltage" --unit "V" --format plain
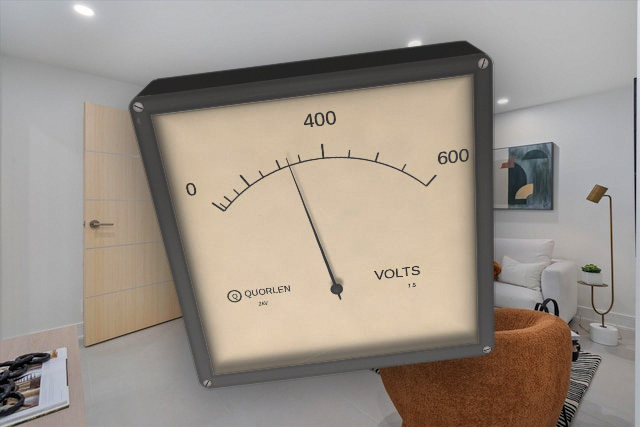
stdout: 325 V
